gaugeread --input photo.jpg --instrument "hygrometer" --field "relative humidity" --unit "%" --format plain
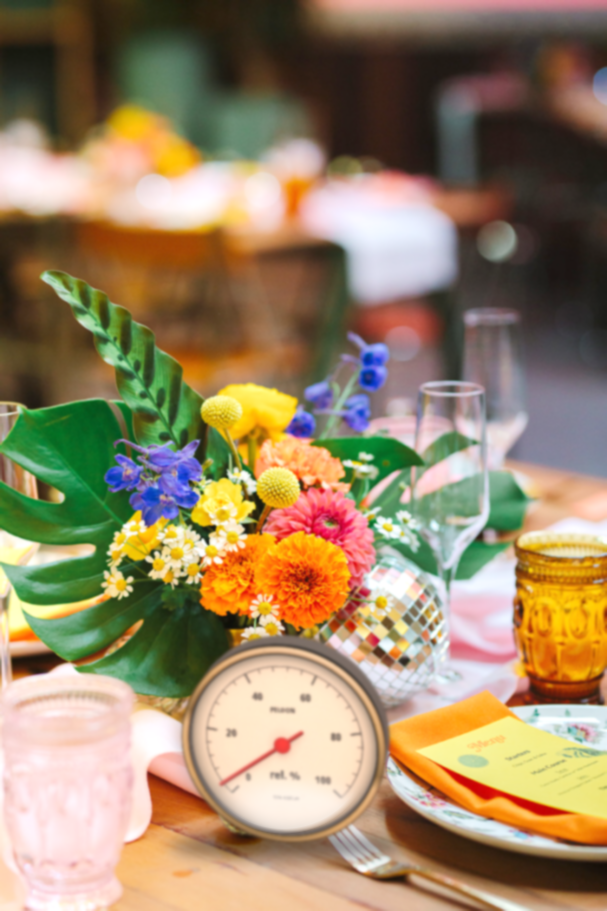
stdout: 4 %
